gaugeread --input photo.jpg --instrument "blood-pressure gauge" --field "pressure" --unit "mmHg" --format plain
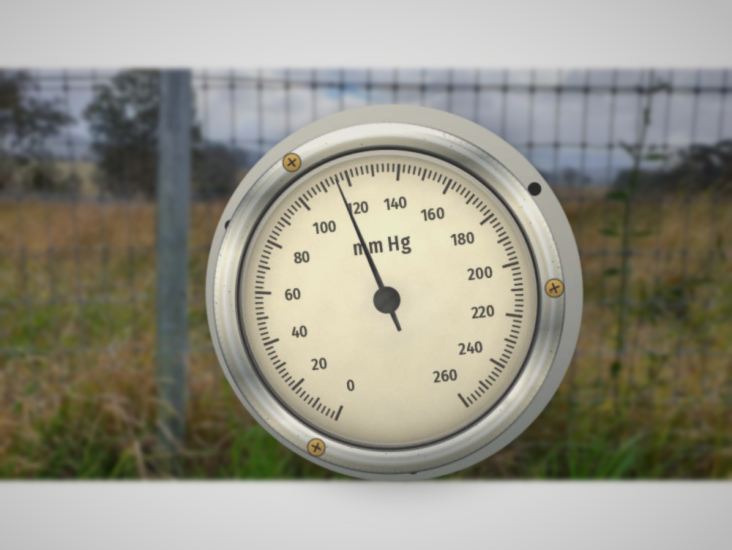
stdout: 116 mmHg
